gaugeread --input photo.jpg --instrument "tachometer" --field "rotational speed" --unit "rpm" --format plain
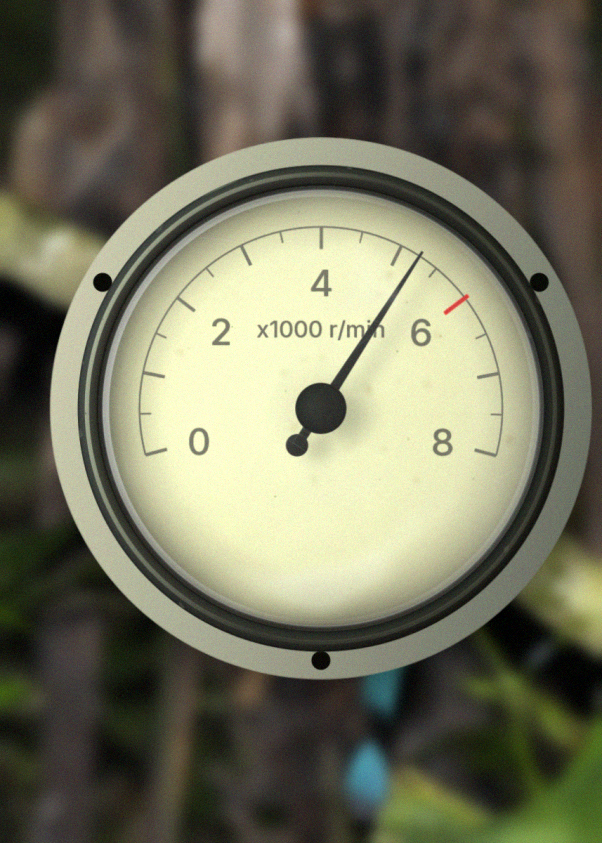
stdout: 5250 rpm
